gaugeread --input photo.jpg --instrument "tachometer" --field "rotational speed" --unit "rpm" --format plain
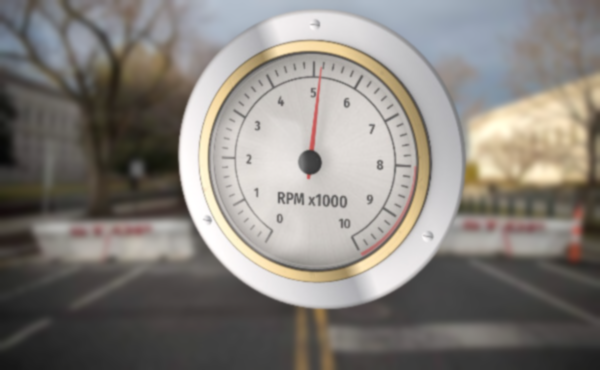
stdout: 5200 rpm
